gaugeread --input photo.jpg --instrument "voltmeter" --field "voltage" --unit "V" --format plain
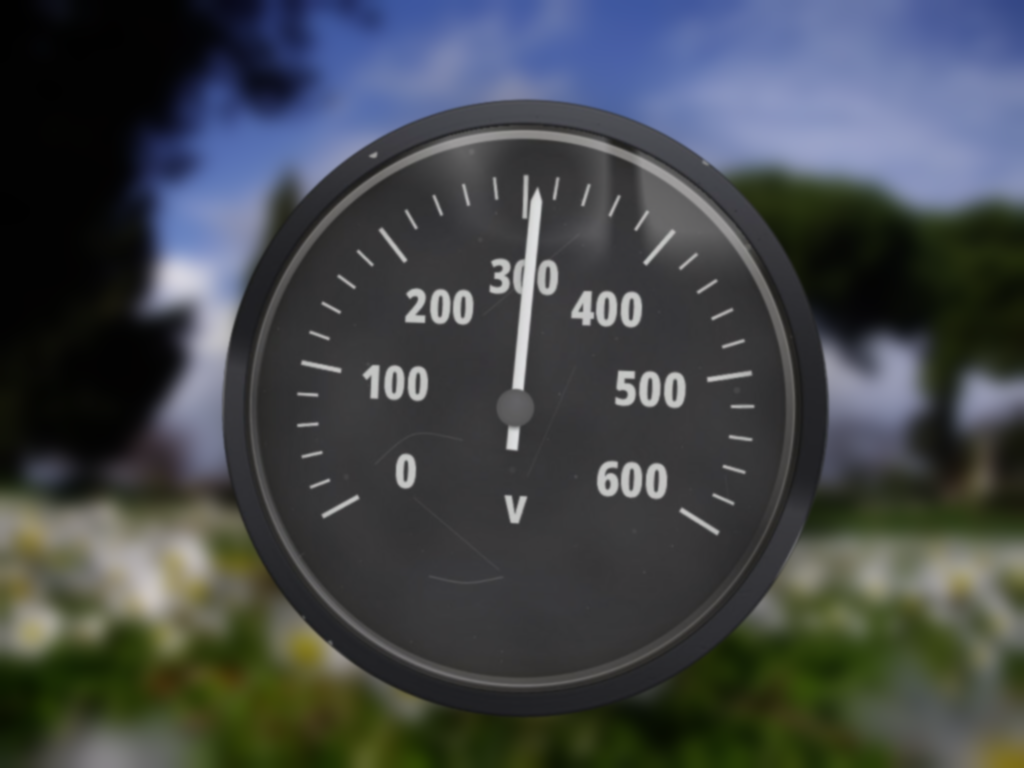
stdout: 310 V
